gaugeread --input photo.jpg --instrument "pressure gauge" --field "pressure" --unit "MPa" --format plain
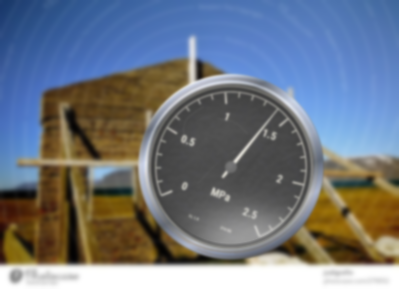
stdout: 1.4 MPa
